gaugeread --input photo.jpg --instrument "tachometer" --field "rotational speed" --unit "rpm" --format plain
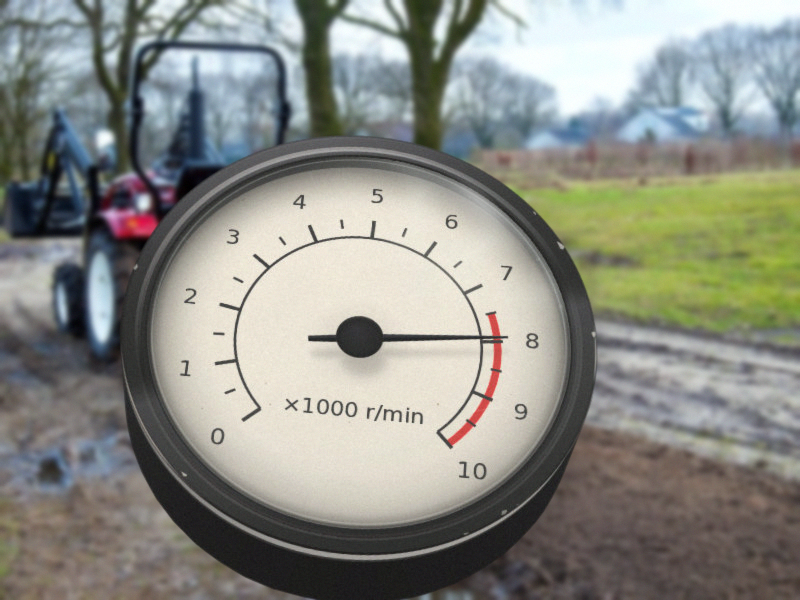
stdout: 8000 rpm
